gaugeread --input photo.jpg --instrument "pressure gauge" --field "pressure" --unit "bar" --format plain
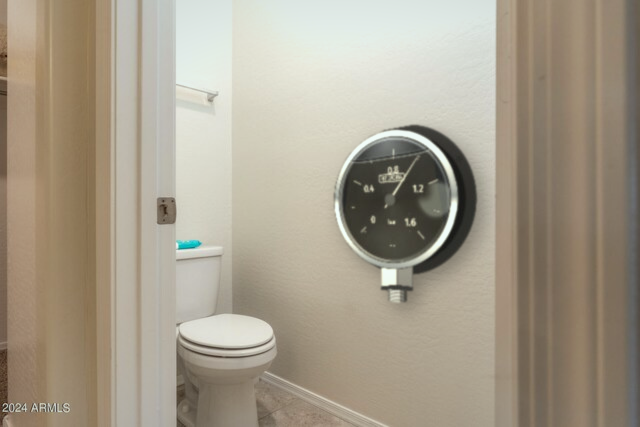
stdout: 1 bar
